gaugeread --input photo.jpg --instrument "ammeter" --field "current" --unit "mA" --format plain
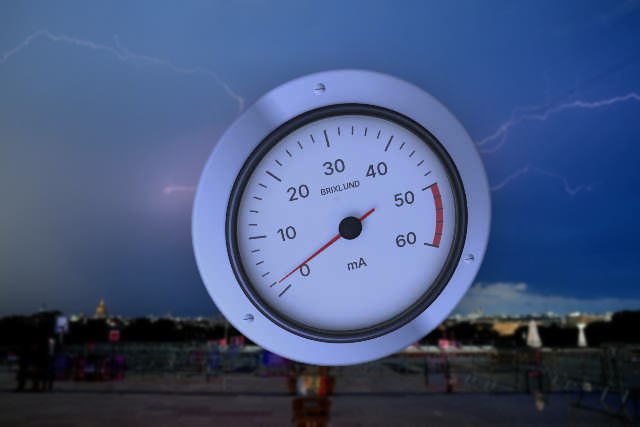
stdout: 2 mA
